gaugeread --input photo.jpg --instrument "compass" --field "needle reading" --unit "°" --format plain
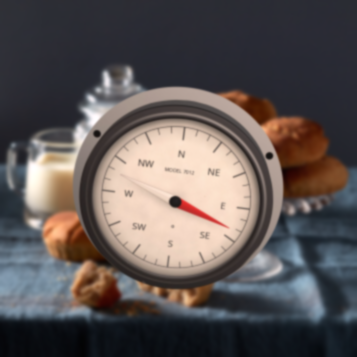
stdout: 110 °
